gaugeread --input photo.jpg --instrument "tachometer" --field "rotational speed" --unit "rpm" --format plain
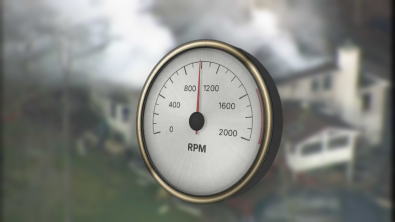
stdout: 1000 rpm
